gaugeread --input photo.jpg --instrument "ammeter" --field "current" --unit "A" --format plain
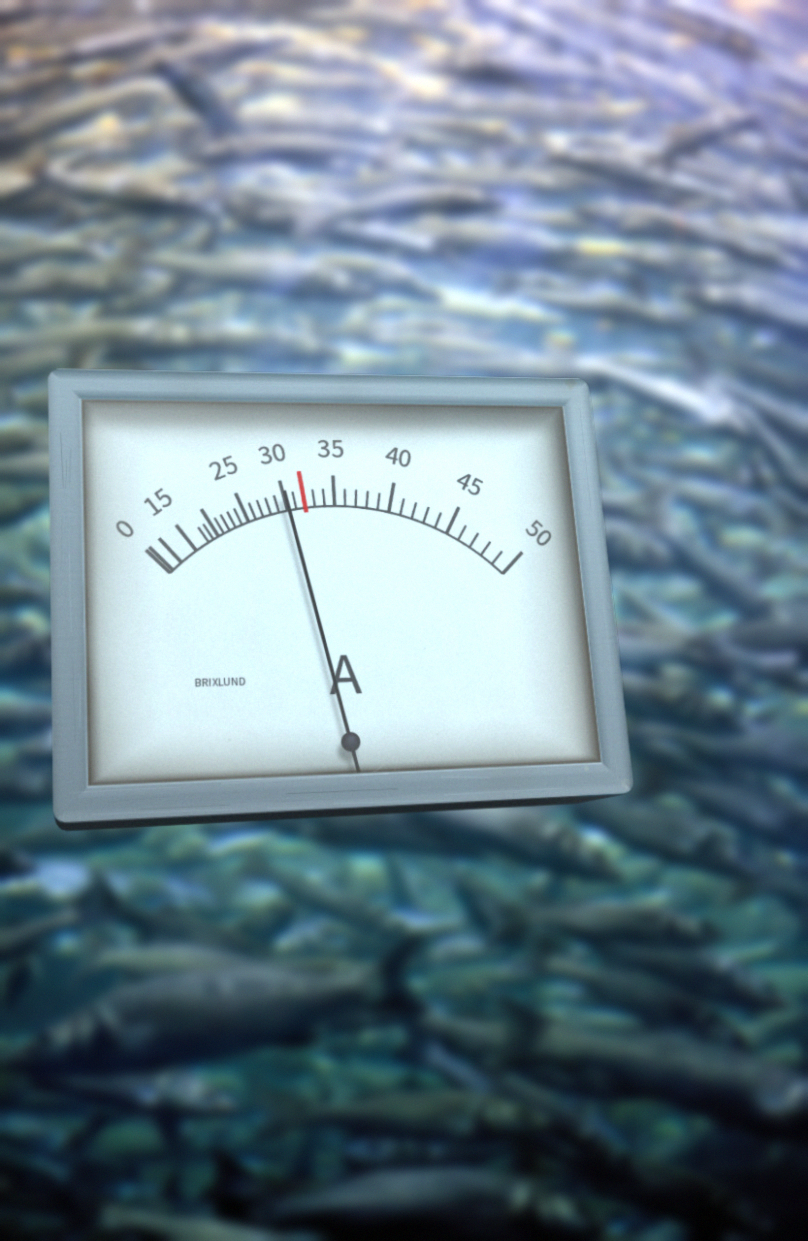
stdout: 30 A
